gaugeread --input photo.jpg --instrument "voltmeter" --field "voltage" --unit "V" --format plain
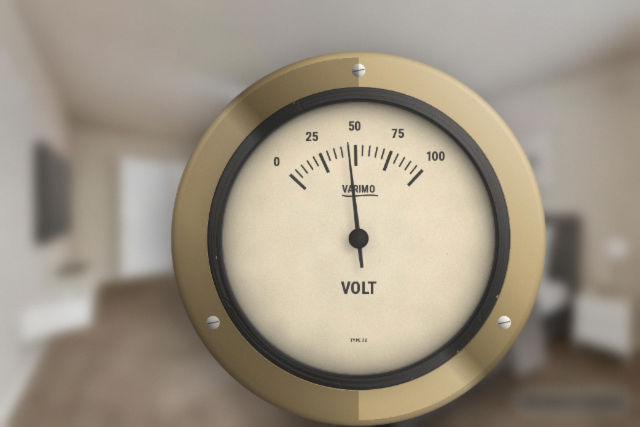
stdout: 45 V
